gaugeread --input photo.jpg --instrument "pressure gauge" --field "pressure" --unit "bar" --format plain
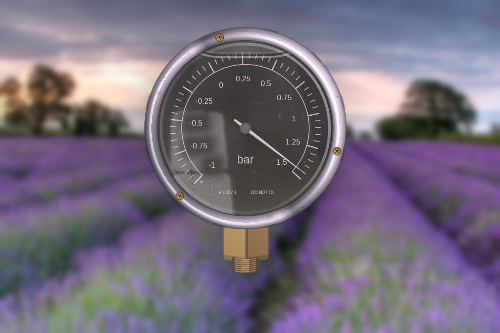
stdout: 1.45 bar
